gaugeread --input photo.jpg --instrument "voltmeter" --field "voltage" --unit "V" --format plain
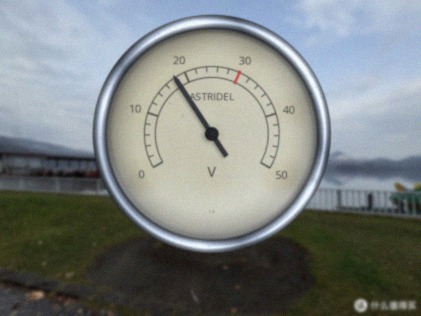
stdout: 18 V
